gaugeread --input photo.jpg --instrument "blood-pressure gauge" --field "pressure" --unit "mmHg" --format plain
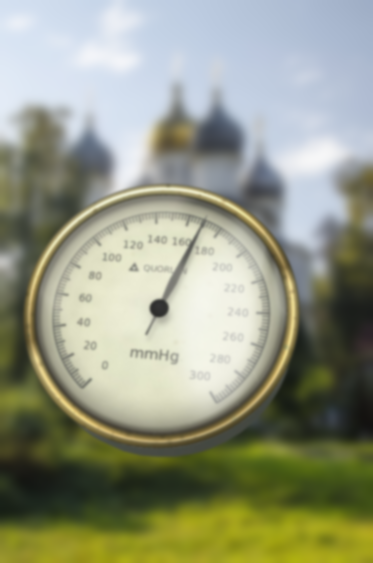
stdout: 170 mmHg
